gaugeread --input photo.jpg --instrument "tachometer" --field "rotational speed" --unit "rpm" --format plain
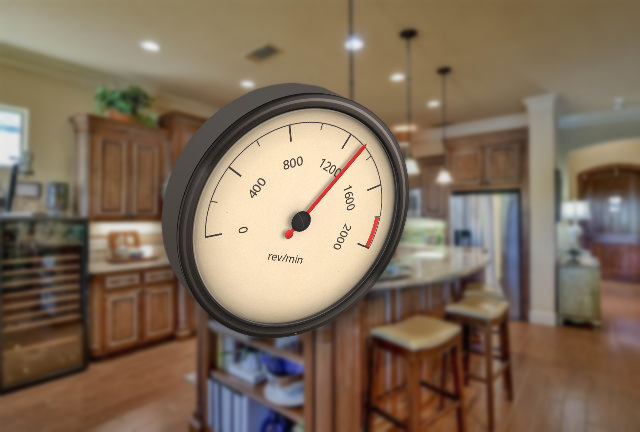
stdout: 1300 rpm
